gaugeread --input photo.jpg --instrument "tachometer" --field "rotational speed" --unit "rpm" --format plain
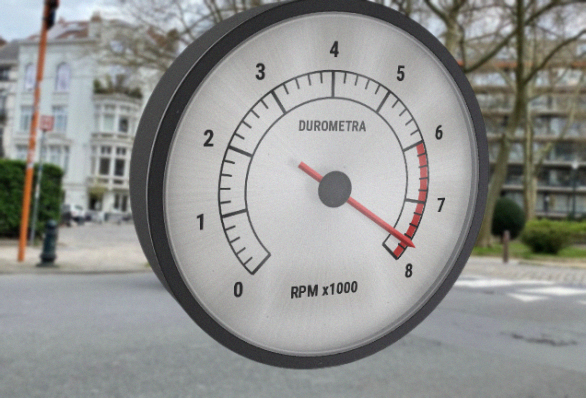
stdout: 7700 rpm
